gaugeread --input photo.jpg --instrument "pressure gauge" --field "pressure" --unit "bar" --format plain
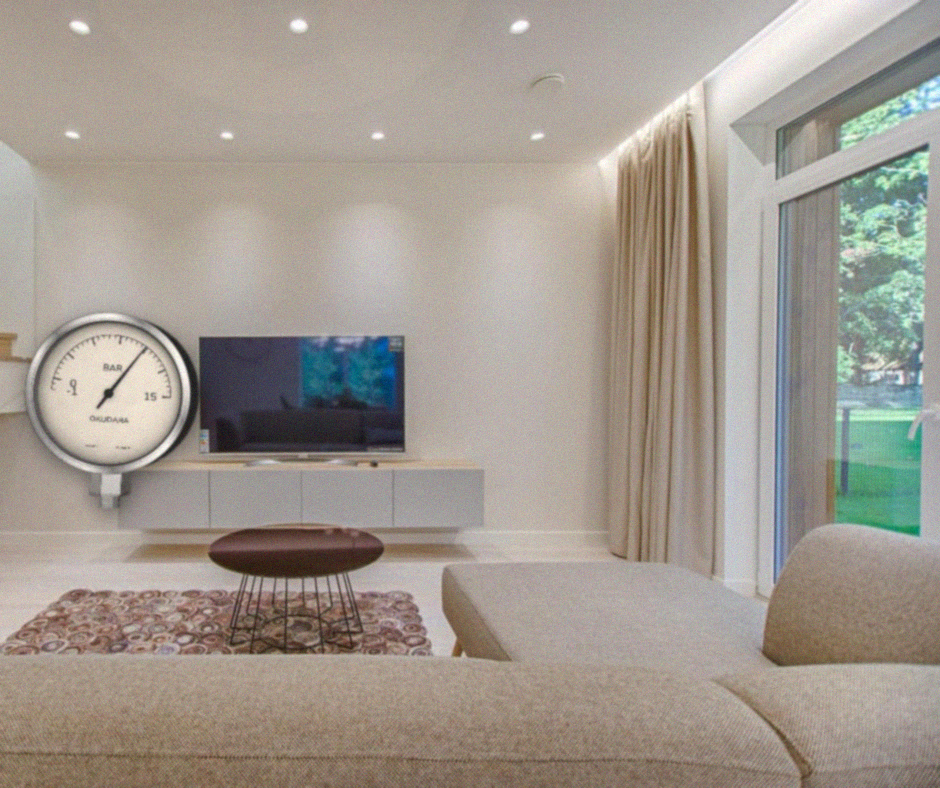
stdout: 10 bar
